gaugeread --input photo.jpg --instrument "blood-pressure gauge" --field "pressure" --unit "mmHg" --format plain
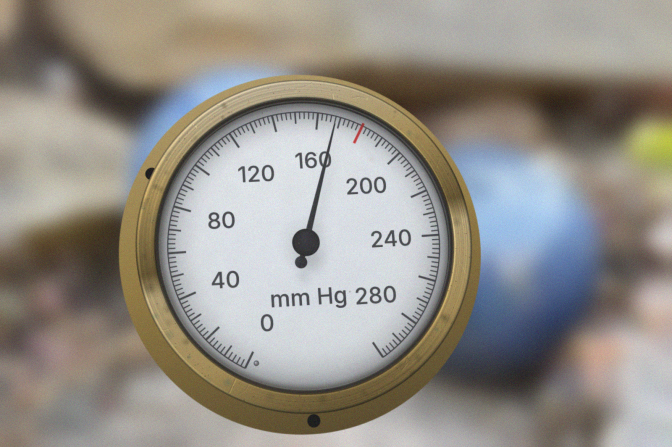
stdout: 168 mmHg
